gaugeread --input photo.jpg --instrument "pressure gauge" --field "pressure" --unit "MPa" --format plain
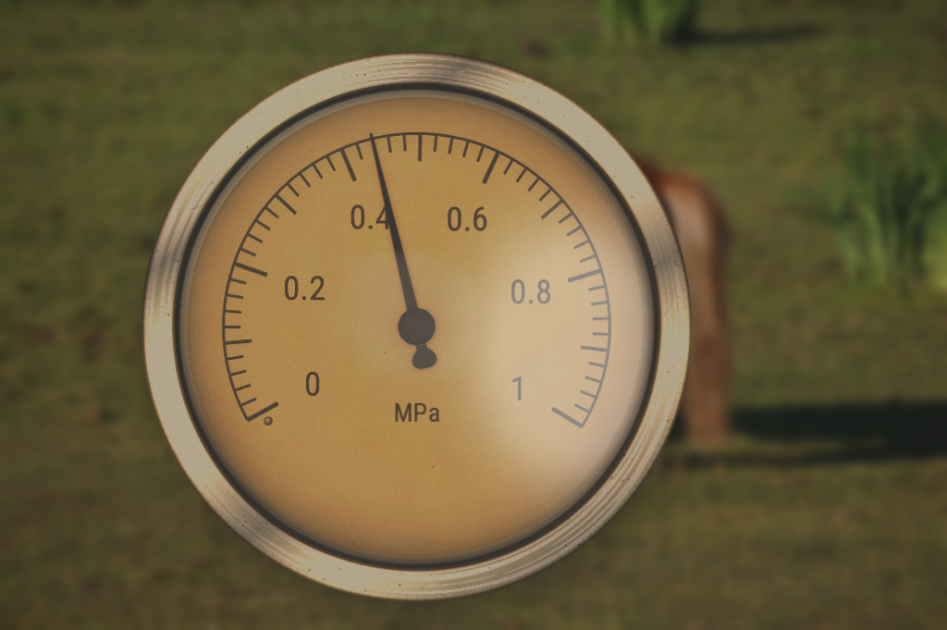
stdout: 0.44 MPa
